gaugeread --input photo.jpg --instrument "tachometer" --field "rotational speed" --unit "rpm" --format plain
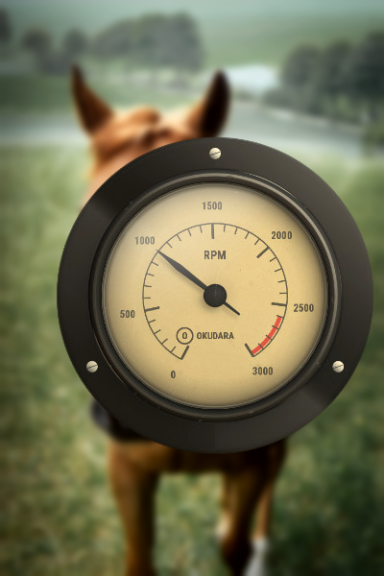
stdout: 1000 rpm
